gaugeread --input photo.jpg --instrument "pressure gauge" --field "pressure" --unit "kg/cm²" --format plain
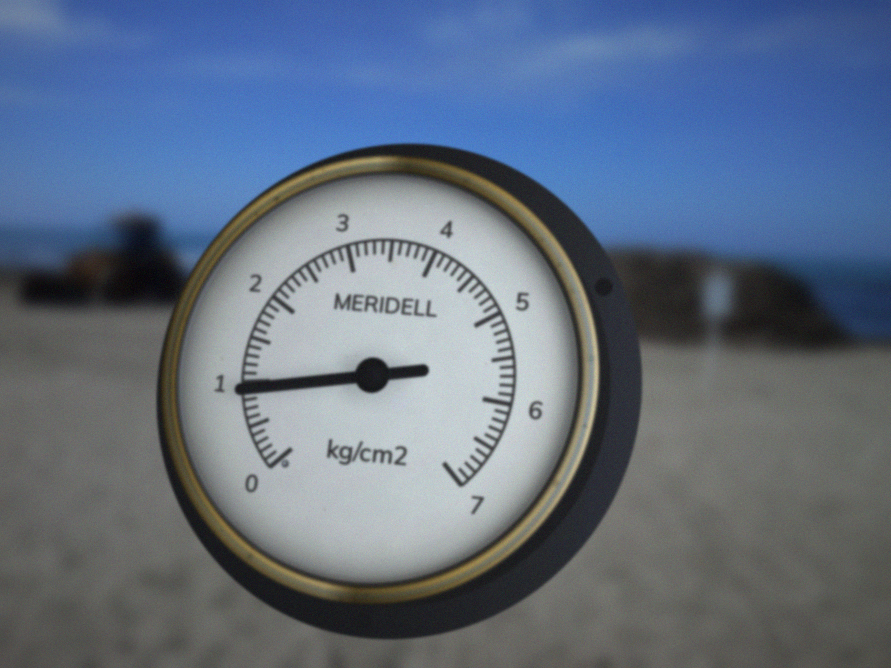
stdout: 0.9 kg/cm²
